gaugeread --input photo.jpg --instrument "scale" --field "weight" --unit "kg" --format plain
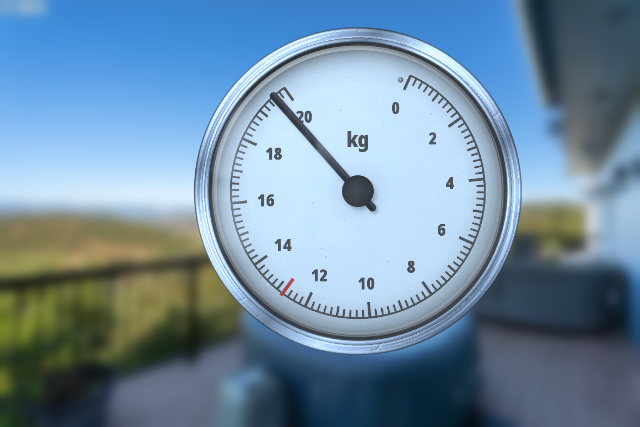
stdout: 19.6 kg
